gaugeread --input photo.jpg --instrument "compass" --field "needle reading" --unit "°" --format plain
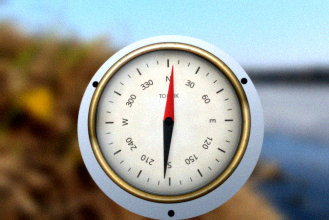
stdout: 5 °
